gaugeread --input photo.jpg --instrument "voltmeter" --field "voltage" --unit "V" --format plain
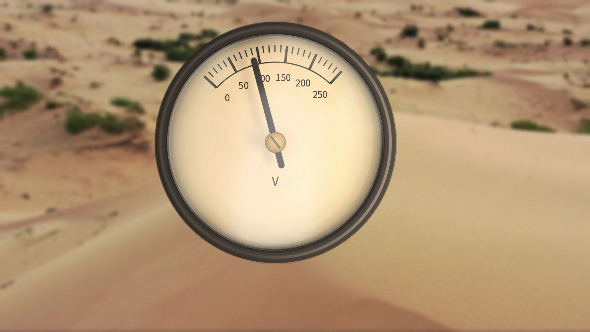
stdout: 90 V
